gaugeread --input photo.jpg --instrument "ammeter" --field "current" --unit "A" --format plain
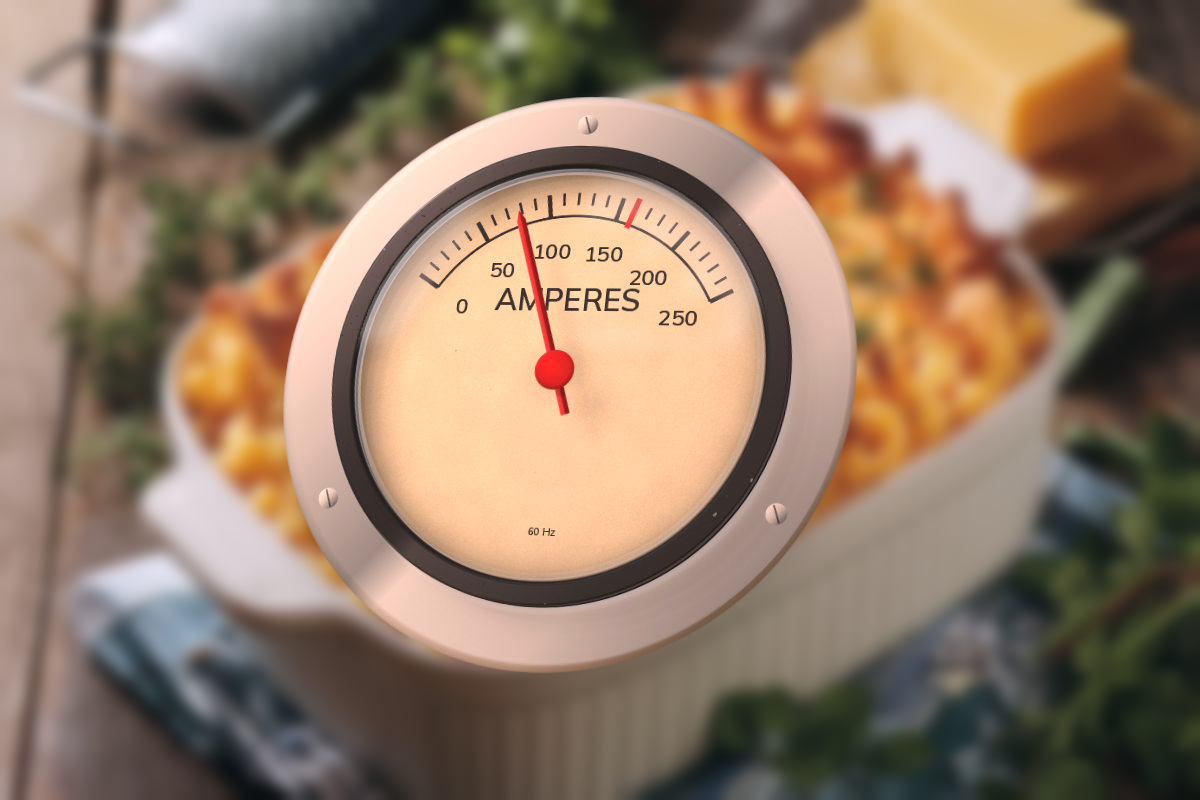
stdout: 80 A
